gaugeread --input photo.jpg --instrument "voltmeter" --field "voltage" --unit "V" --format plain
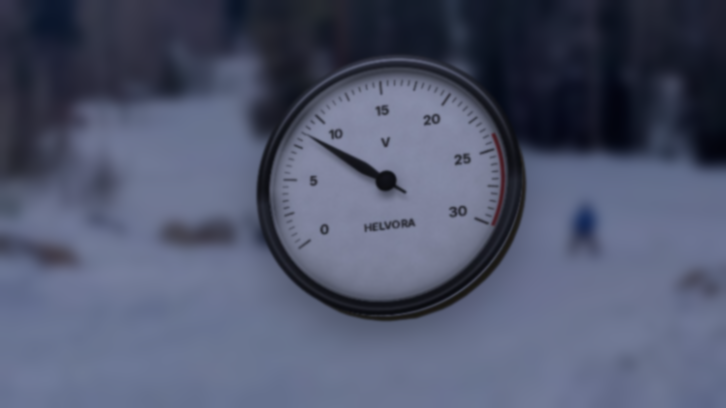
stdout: 8.5 V
